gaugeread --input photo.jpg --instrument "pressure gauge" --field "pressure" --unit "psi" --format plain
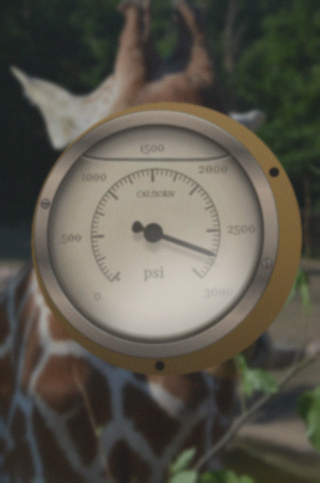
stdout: 2750 psi
